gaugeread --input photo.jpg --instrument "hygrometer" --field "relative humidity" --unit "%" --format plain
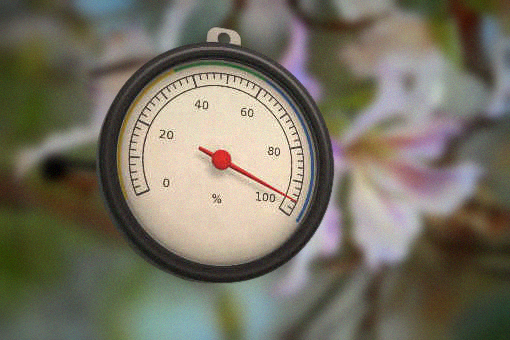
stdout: 96 %
